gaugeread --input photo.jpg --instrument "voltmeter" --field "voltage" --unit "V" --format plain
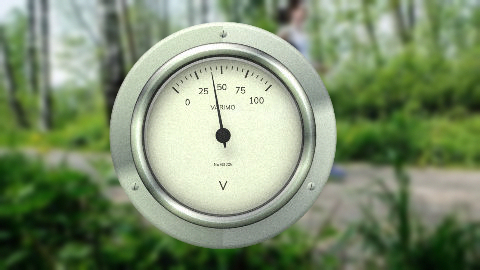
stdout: 40 V
